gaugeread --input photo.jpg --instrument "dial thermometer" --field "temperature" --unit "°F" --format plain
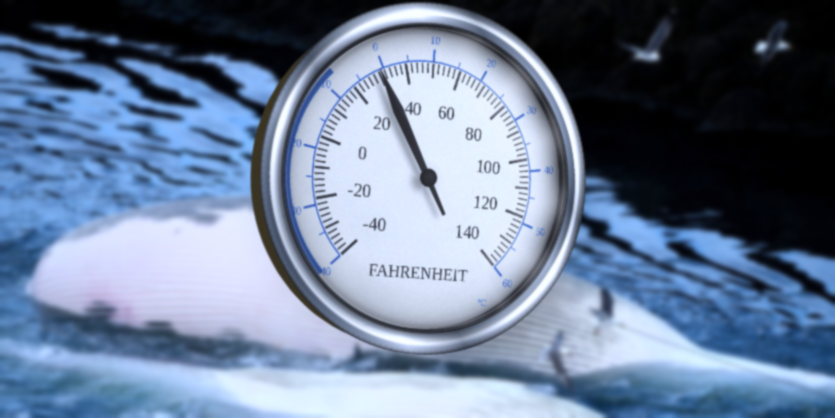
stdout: 30 °F
